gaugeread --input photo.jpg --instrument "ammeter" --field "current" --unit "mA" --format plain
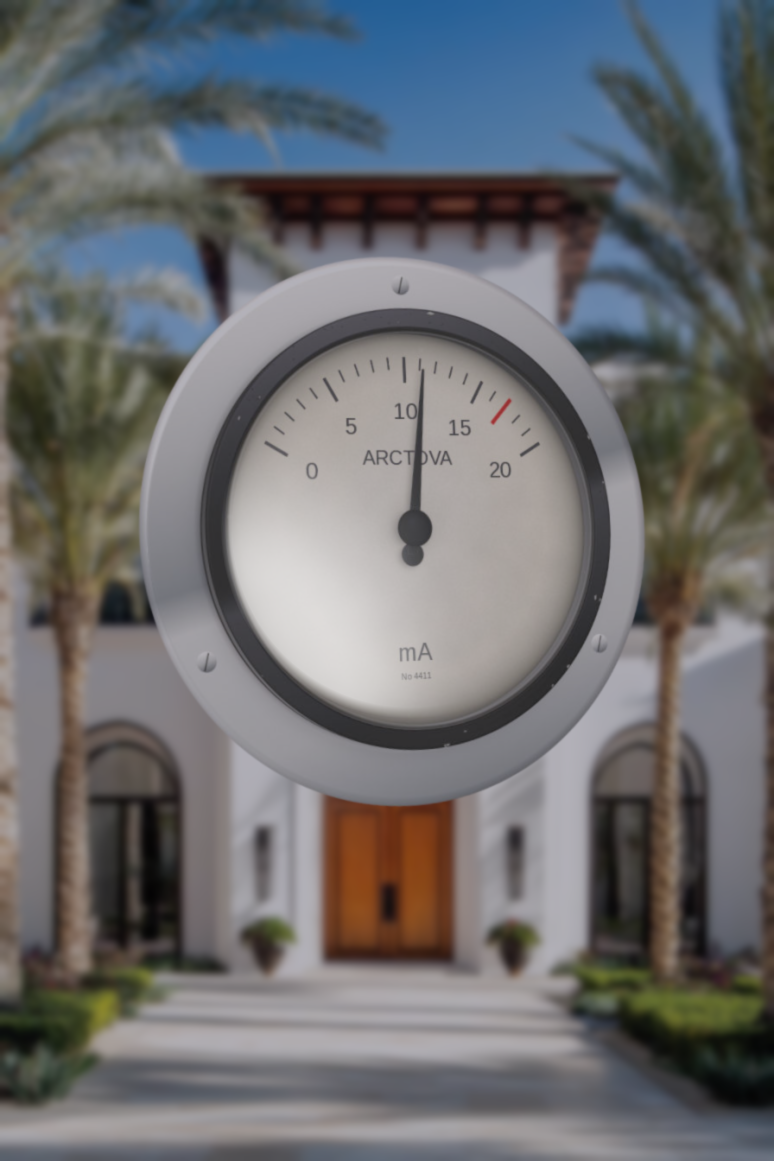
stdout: 11 mA
